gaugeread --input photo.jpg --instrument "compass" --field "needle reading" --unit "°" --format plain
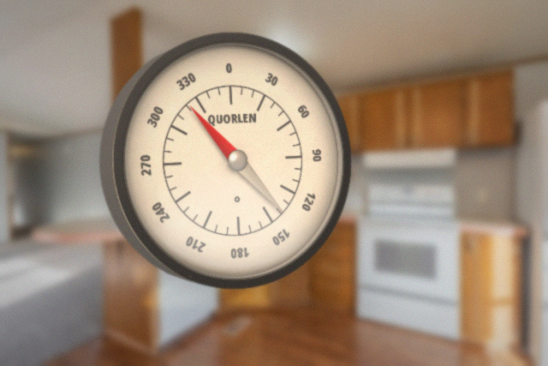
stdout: 320 °
